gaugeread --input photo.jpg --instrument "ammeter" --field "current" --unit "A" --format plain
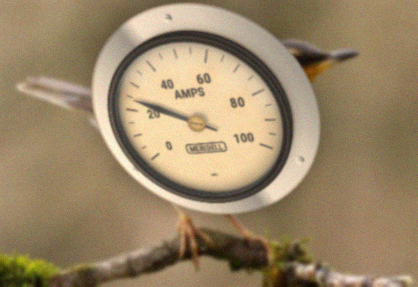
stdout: 25 A
